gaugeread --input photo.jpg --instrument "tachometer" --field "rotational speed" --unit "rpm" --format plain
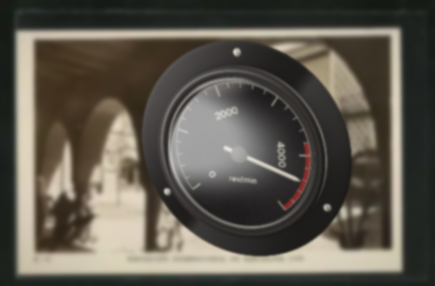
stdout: 4400 rpm
